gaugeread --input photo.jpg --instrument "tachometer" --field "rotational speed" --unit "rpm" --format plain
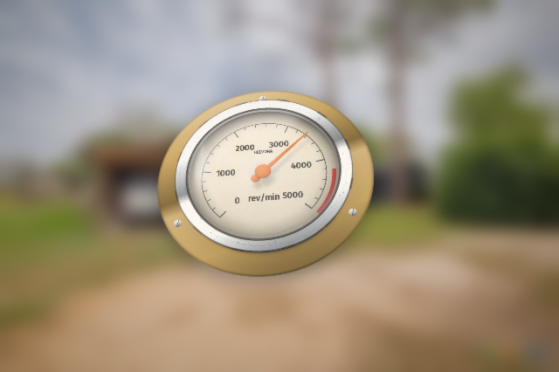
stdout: 3400 rpm
